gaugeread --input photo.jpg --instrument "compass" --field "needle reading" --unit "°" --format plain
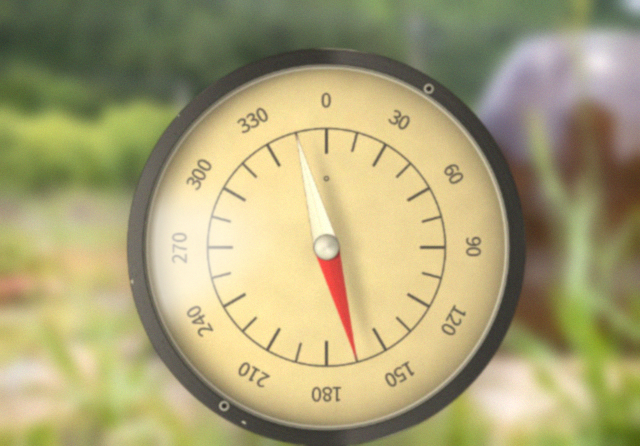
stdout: 165 °
